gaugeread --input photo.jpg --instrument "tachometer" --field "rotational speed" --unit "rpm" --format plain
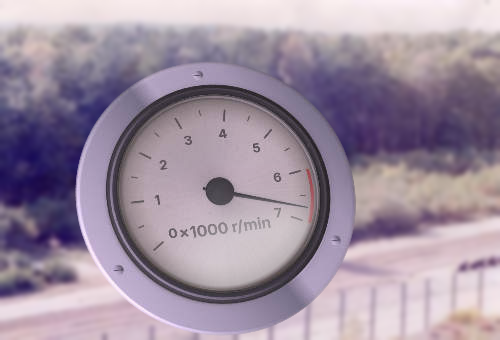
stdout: 6750 rpm
